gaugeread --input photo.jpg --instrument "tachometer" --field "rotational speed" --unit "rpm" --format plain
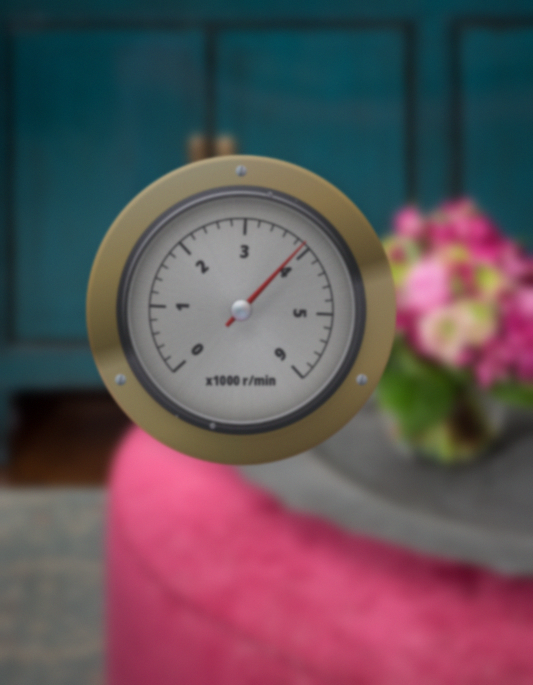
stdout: 3900 rpm
